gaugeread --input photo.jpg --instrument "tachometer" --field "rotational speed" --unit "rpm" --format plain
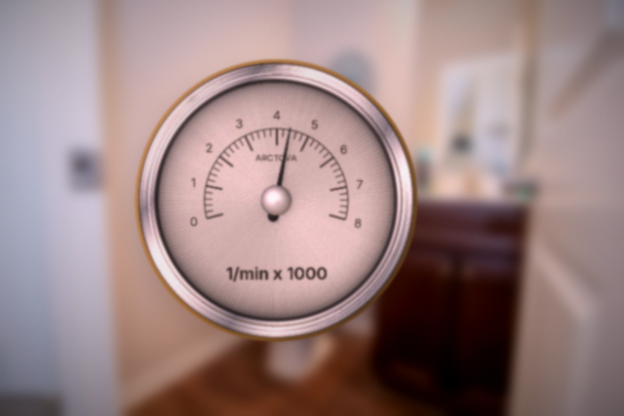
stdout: 4400 rpm
